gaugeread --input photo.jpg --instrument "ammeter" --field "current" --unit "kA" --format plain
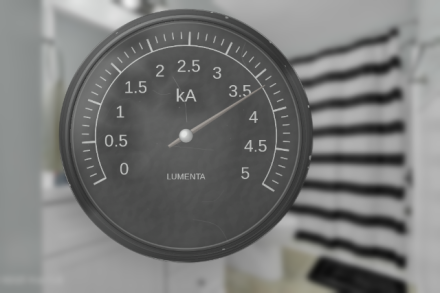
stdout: 3.65 kA
